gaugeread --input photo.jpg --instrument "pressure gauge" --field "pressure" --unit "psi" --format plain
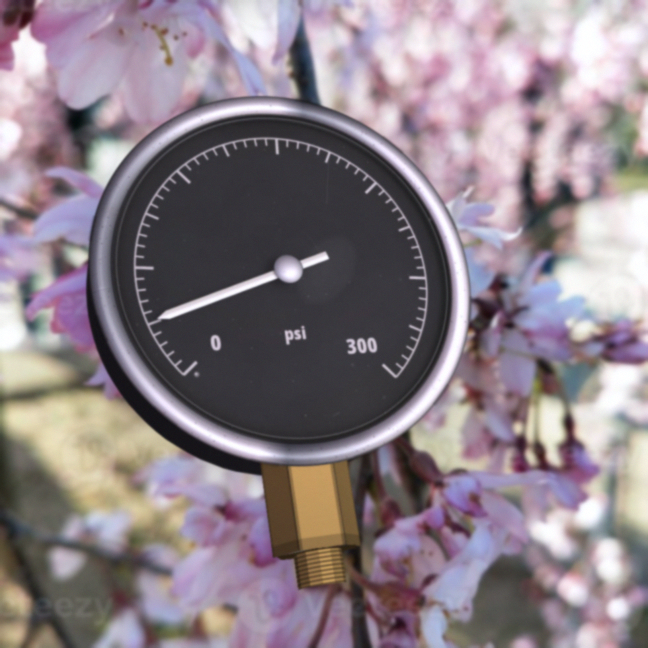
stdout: 25 psi
